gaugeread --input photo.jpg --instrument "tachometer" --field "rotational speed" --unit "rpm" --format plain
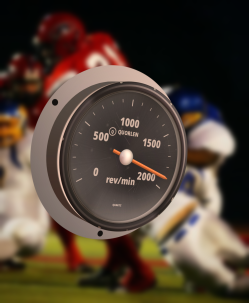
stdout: 1900 rpm
